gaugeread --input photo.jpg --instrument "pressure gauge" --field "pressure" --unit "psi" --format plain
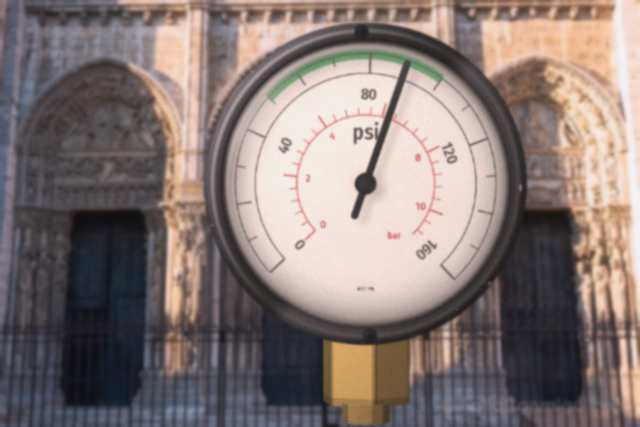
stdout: 90 psi
